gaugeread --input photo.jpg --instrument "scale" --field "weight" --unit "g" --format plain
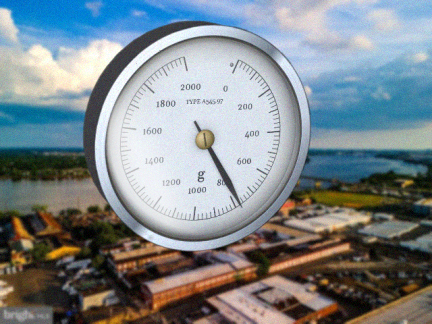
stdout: 780 g
